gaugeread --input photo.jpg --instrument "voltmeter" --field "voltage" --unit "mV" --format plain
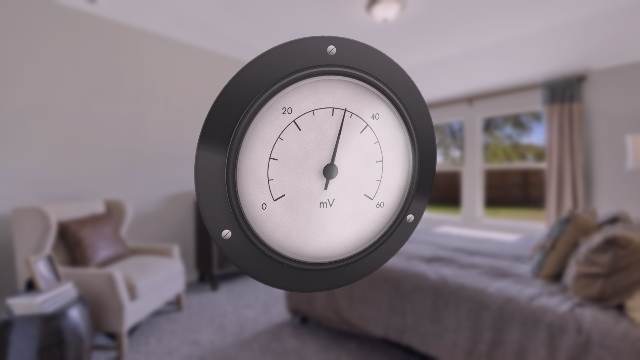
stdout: 32.5 mV
